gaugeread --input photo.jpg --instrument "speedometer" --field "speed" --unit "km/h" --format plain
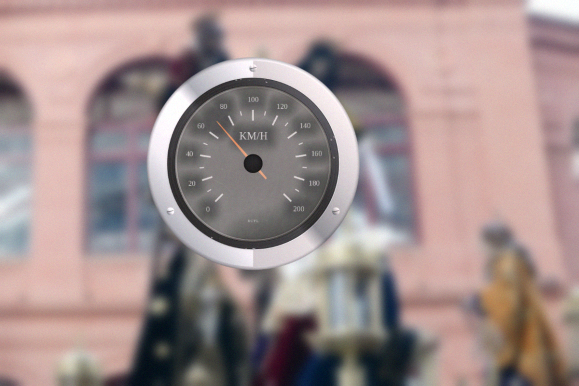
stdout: 70 km/h
